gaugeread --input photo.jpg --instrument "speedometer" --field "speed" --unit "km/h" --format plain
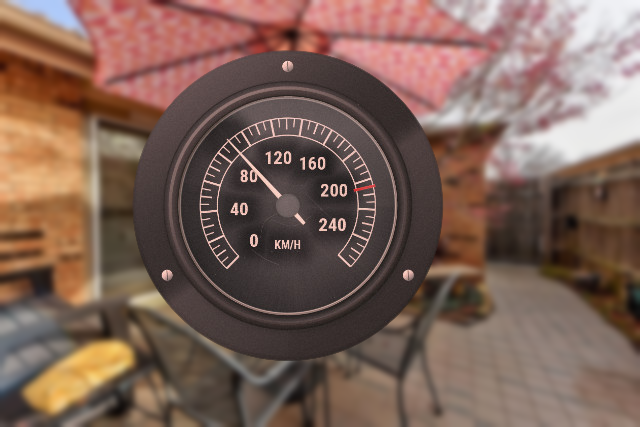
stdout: 90 km/h
